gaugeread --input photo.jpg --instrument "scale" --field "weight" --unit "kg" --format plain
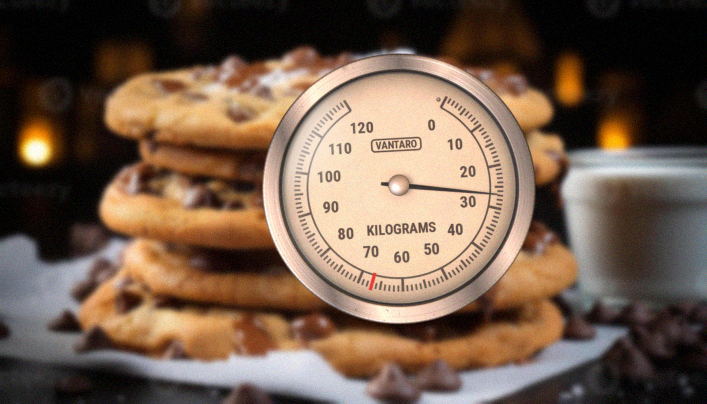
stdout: 27 kg
